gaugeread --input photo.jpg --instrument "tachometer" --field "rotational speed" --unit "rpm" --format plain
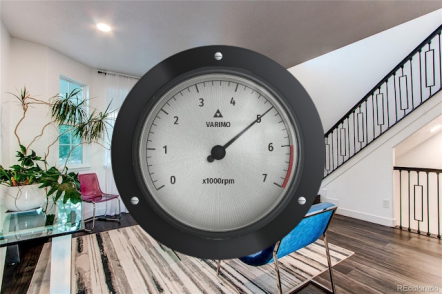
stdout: 5000 rpm
